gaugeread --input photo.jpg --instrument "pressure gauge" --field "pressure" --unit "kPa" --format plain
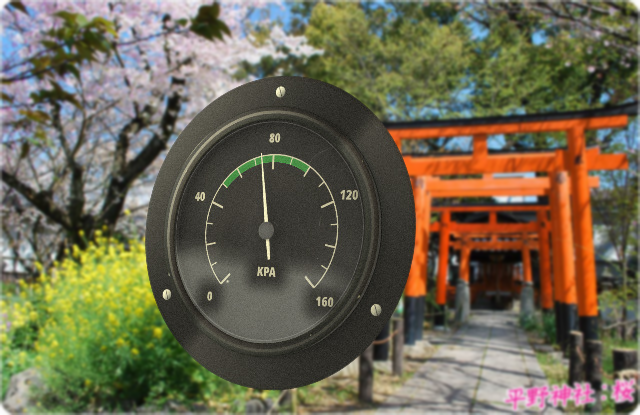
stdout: 75 kPa
